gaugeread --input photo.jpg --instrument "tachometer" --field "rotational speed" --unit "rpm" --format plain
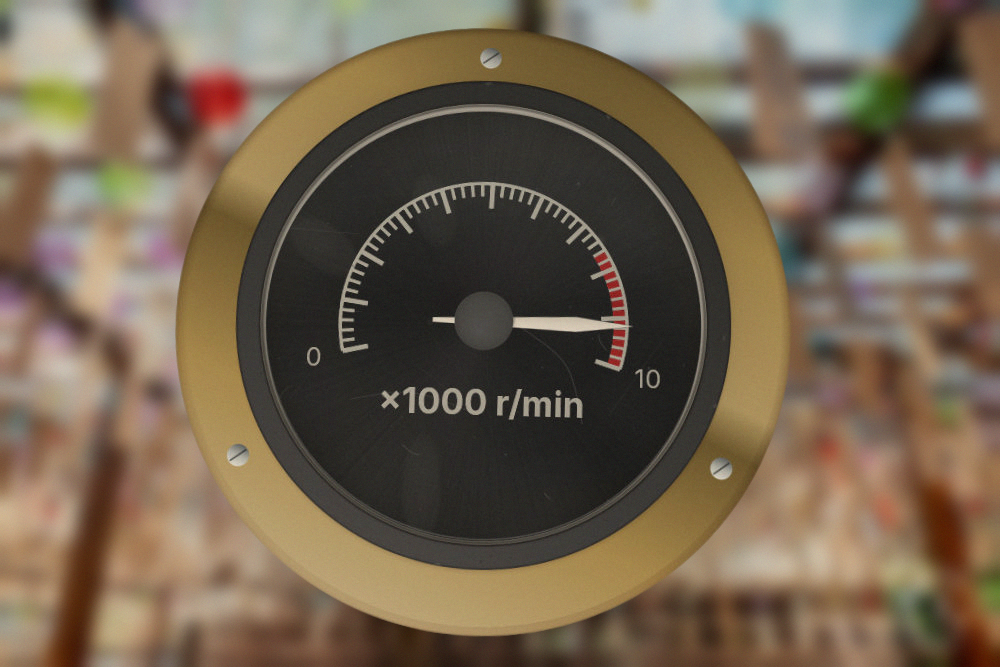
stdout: 9200 rpm
